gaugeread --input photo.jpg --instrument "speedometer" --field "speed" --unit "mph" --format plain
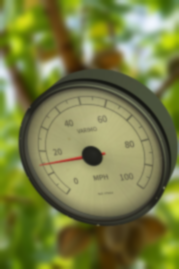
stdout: 15 mph
